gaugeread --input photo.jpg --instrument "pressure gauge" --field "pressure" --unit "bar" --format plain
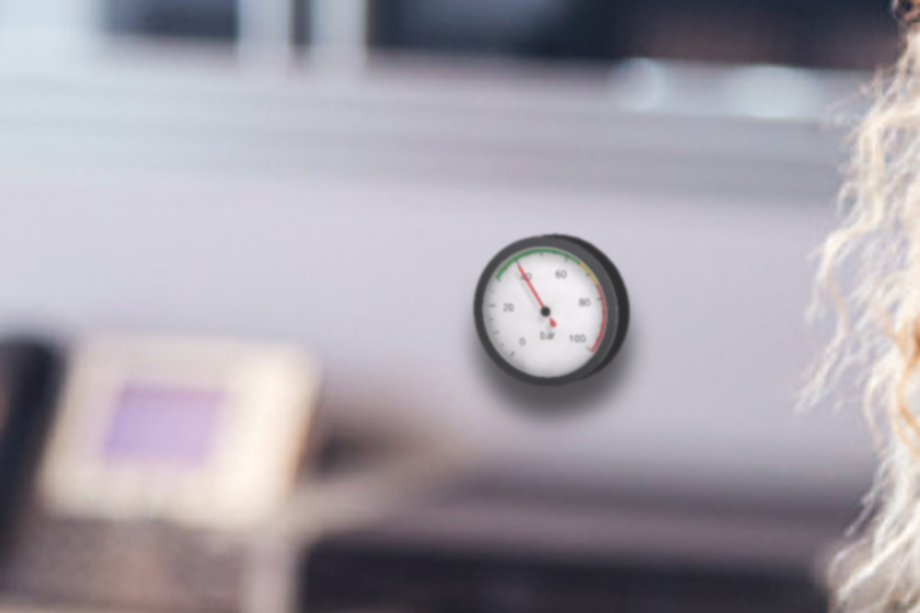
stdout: 40 bar
